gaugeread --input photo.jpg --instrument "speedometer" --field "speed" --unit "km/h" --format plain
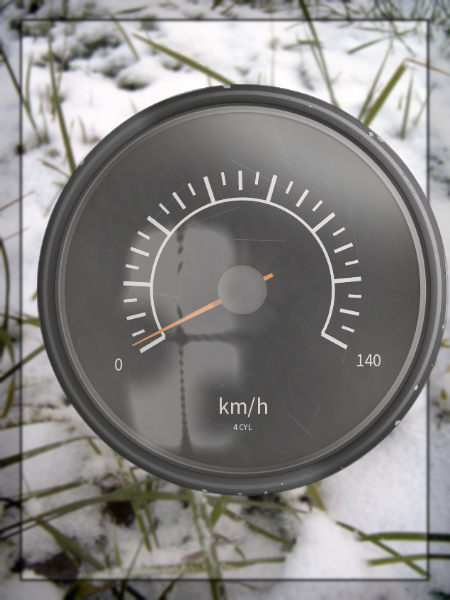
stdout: 2.5 km/h
